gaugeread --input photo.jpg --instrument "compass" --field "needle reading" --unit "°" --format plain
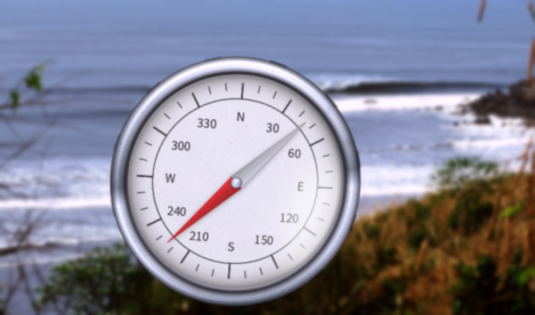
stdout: 225 °
